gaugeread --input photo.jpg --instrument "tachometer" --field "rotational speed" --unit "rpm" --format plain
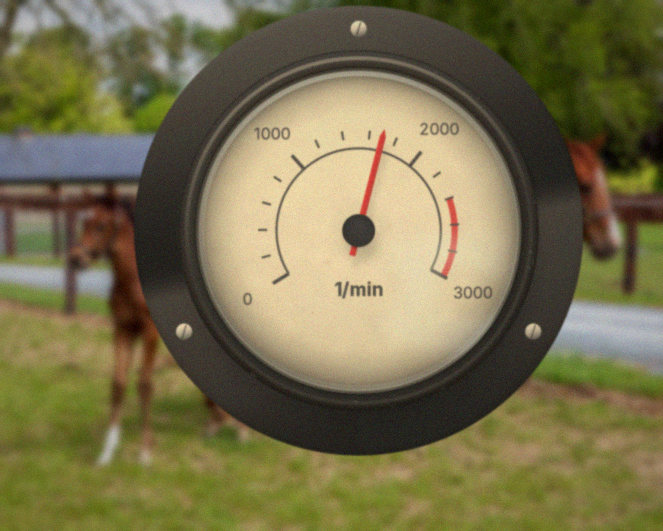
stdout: 1700 rpm
